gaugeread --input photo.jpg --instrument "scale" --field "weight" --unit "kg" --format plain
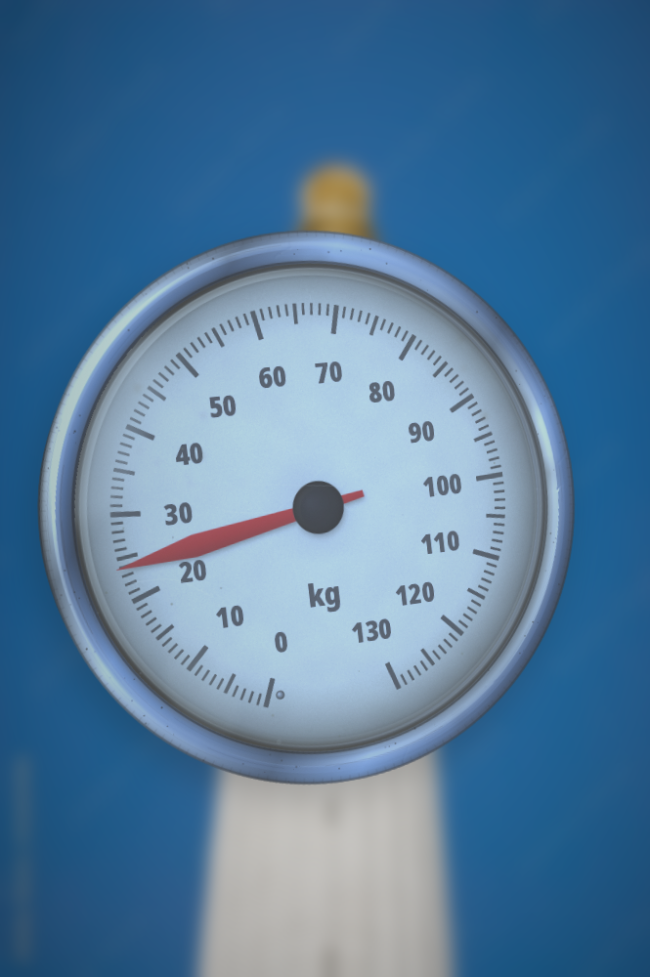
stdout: 24 kg
